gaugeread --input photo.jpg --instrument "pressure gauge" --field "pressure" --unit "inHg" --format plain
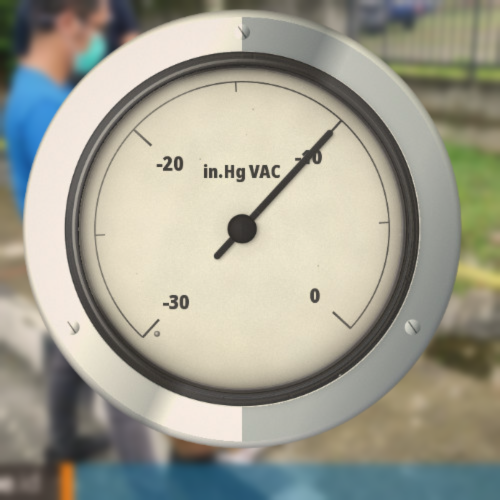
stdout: -10 inHg
